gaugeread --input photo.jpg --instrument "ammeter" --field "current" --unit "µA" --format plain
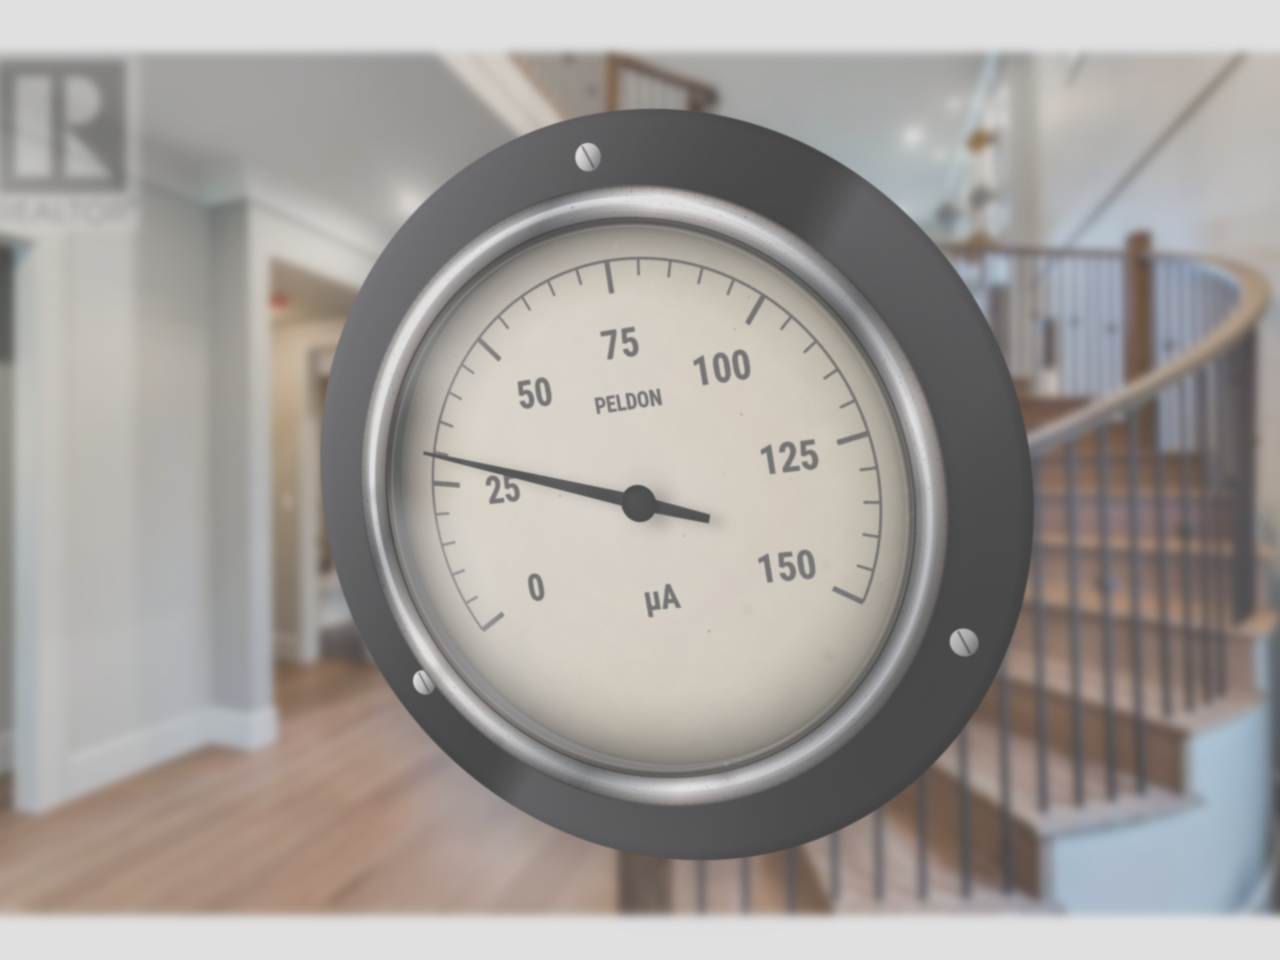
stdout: 30 µA
